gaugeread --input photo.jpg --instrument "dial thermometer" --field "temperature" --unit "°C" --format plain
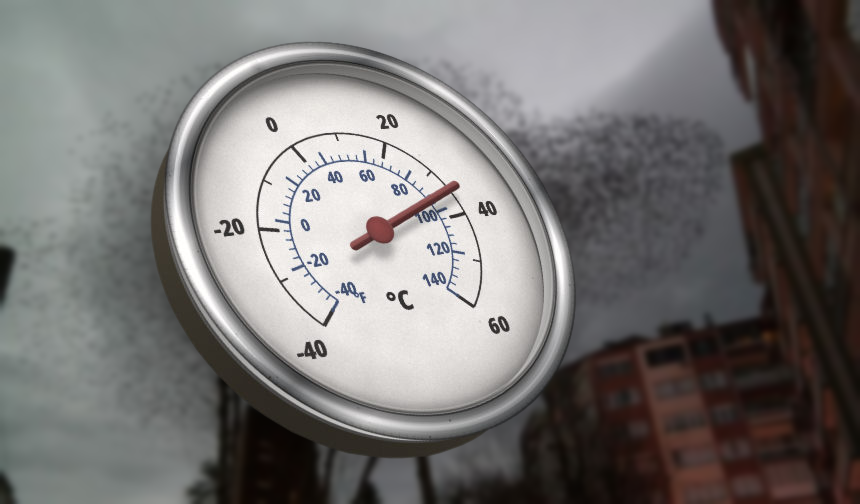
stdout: 35 °C
